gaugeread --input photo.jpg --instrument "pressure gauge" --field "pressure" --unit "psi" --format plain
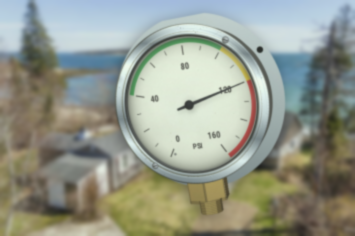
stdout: 120 psi
